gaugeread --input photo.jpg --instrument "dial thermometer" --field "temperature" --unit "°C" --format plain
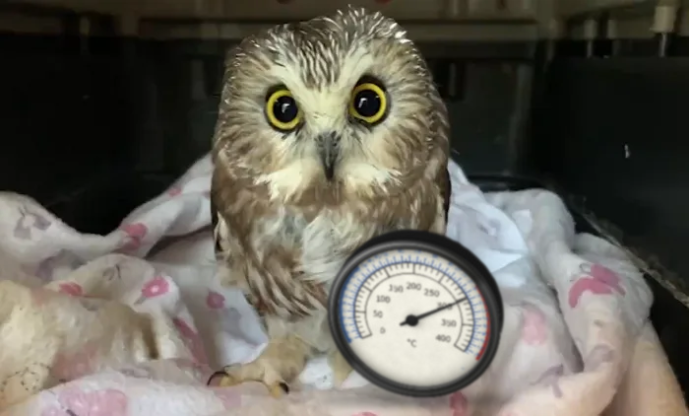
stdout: 300 °C
